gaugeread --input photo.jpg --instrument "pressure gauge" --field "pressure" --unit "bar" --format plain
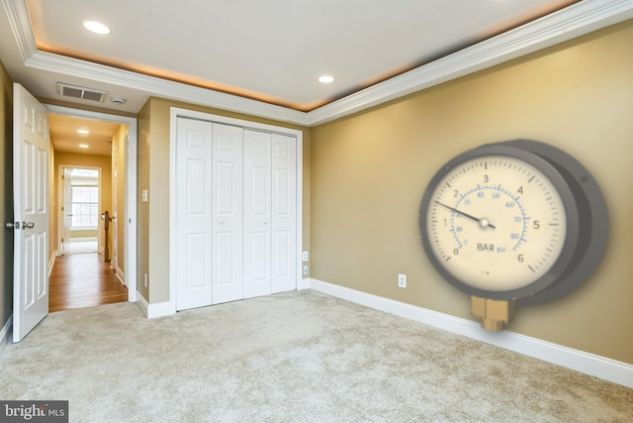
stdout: 1.5 bar
